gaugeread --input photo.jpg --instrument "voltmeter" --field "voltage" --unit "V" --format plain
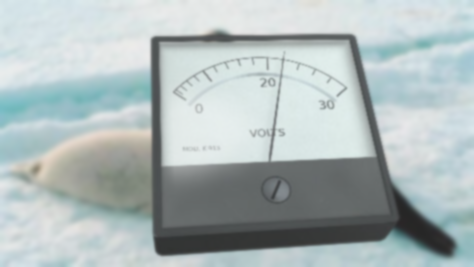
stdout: 22 V
